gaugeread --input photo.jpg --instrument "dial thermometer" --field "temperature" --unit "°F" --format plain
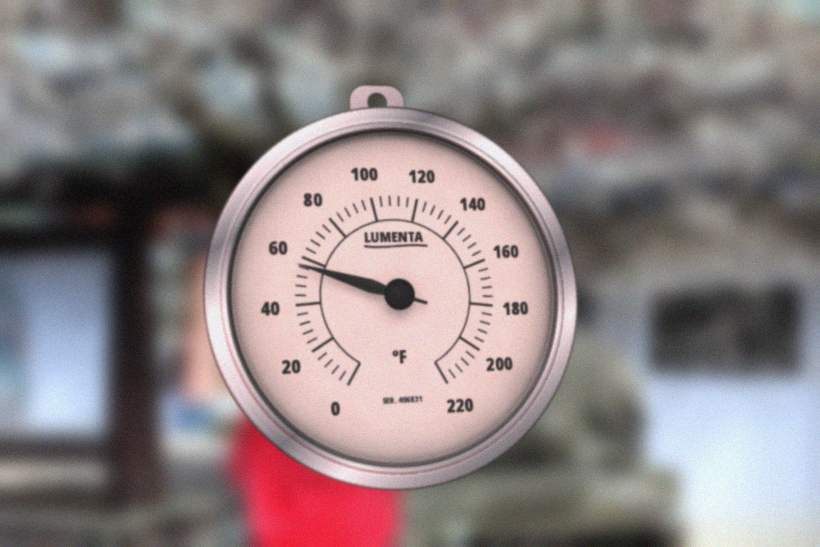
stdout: 56 °F
